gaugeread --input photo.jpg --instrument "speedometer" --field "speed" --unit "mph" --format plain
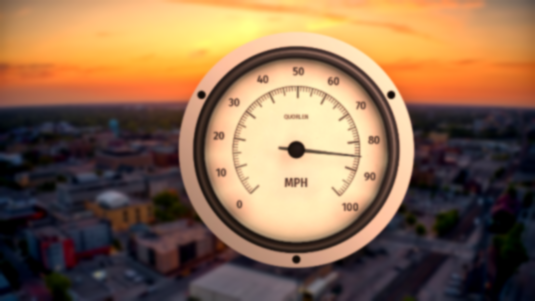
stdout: 85 mph
